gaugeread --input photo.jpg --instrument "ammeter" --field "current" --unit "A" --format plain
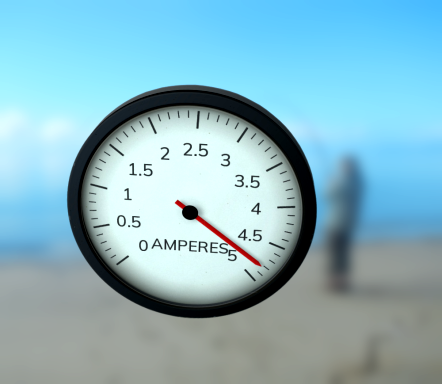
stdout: 4.8 A
